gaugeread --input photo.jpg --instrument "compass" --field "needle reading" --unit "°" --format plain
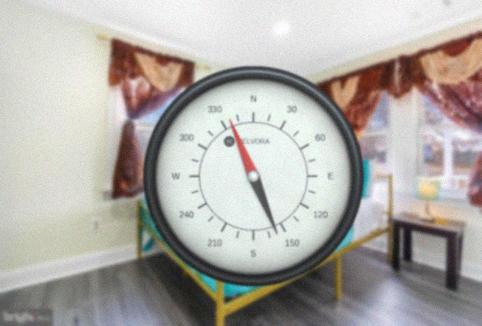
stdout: 337.5 °
